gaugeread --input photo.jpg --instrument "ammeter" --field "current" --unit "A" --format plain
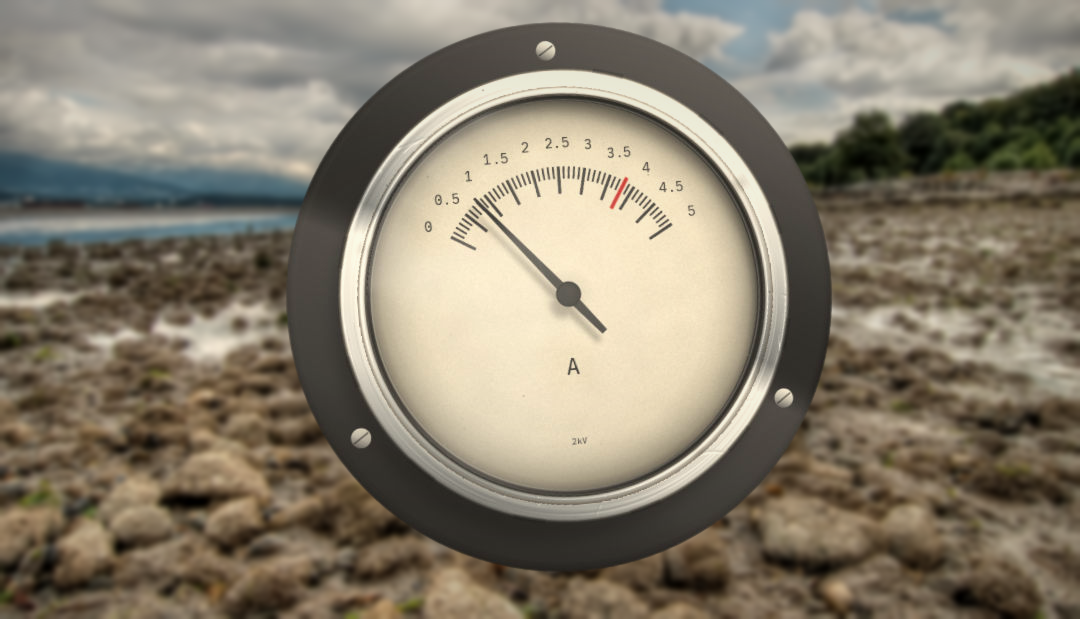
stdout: 0.8 A
